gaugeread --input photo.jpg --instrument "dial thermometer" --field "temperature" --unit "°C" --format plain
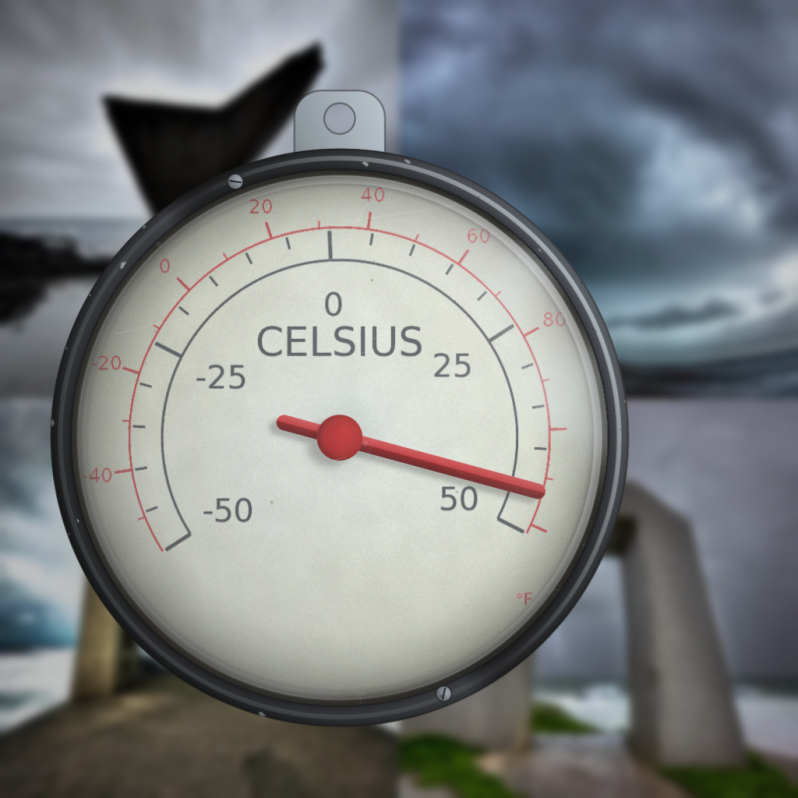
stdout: 45 °C
